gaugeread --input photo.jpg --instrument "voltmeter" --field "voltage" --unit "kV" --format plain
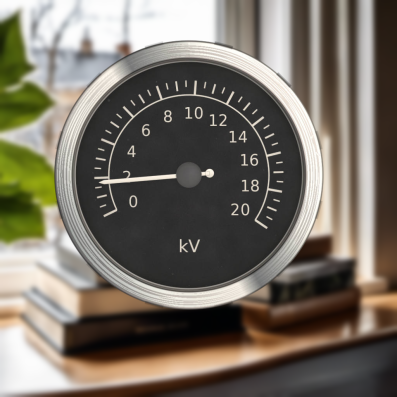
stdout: 1.75 kV
